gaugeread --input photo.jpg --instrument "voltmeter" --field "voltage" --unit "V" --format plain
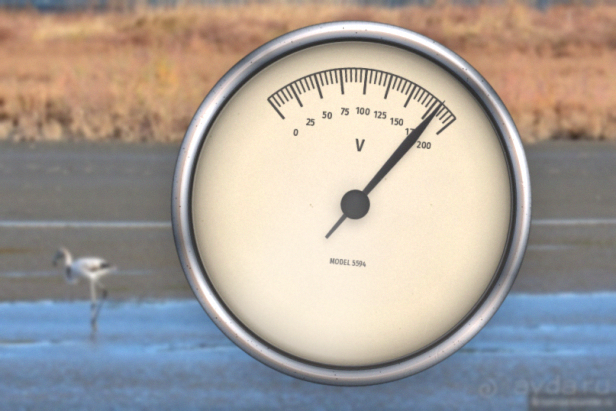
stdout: 180 V
